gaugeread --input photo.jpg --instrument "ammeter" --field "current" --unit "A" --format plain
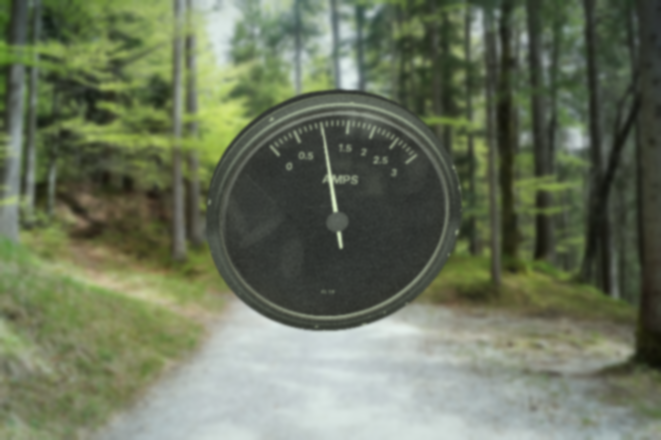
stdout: 1 A
